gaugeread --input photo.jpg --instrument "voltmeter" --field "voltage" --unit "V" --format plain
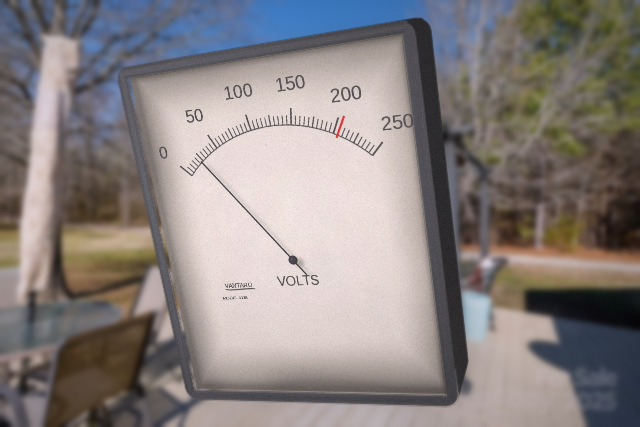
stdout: 25 V
